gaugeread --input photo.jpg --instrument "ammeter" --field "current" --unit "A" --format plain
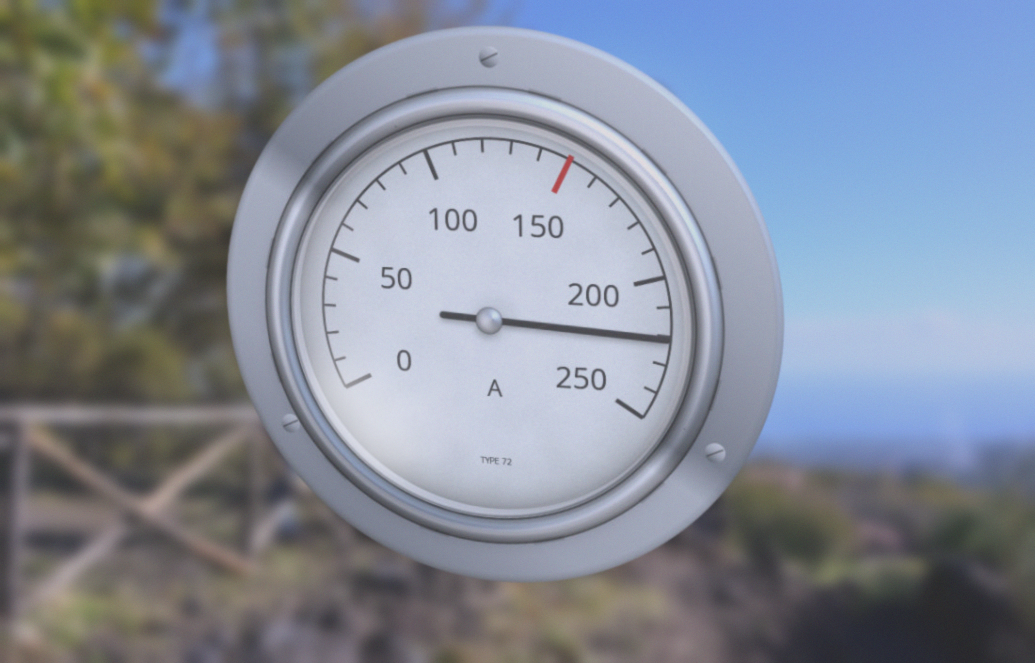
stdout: 220 A
